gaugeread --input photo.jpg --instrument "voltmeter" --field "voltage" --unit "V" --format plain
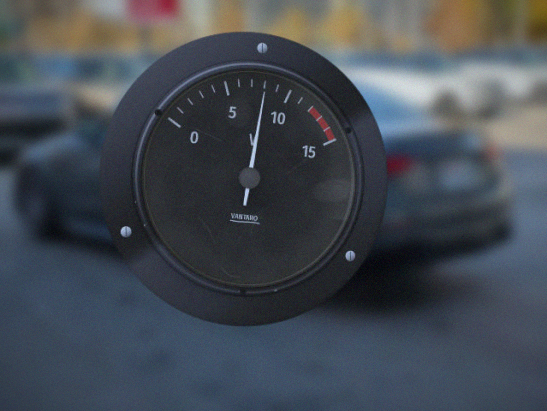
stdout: 8 V
